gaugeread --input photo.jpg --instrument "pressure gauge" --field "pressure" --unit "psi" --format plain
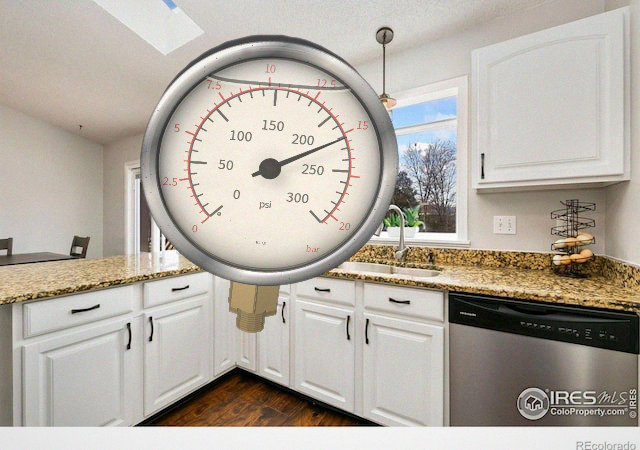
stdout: 220 psi
